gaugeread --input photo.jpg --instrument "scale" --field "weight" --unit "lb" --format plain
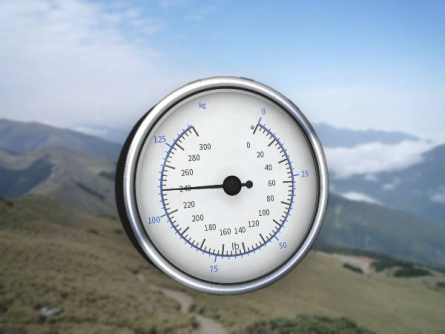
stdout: 240 lb
